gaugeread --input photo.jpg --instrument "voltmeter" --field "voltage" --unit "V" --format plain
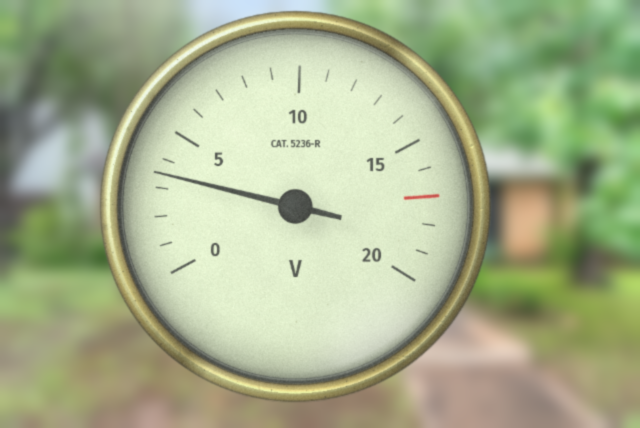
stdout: 3.5 V
